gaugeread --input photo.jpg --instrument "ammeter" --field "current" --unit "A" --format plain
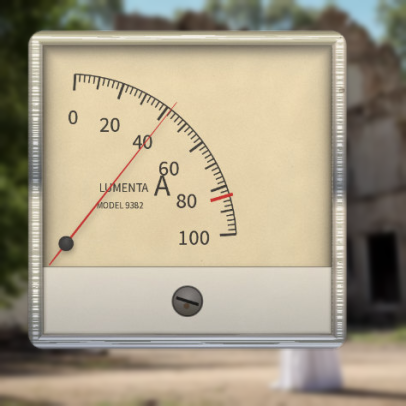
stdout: 42 A
